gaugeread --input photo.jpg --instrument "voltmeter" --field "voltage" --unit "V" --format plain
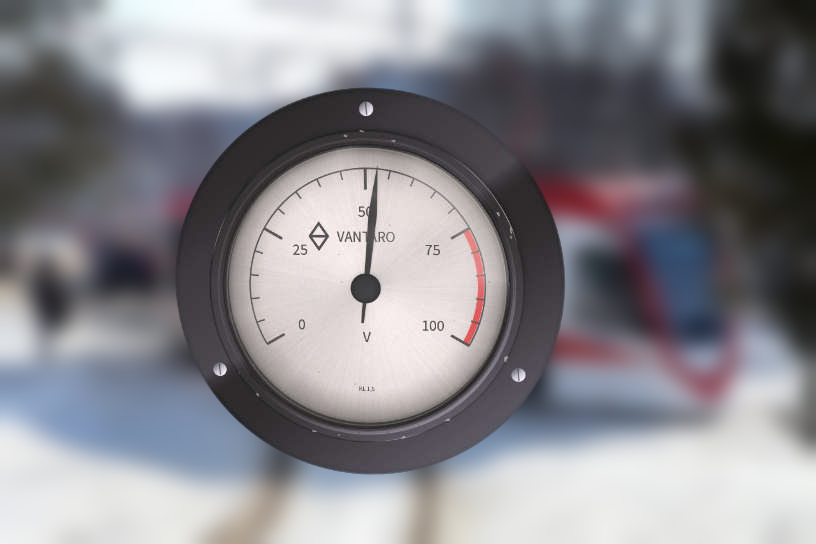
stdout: 52.5 V
